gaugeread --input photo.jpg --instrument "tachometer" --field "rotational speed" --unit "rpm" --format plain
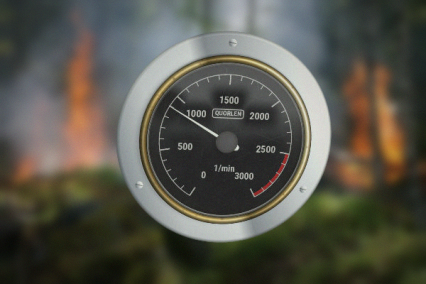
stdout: 900 rpm
